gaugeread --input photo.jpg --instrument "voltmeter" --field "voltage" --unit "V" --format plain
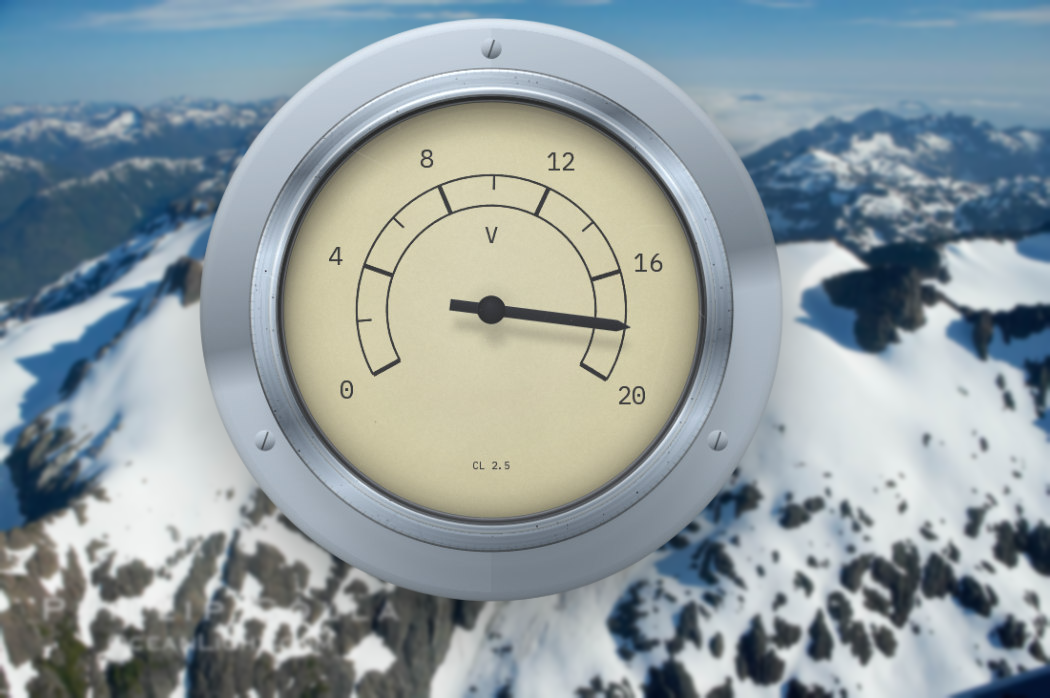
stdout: 18 V
